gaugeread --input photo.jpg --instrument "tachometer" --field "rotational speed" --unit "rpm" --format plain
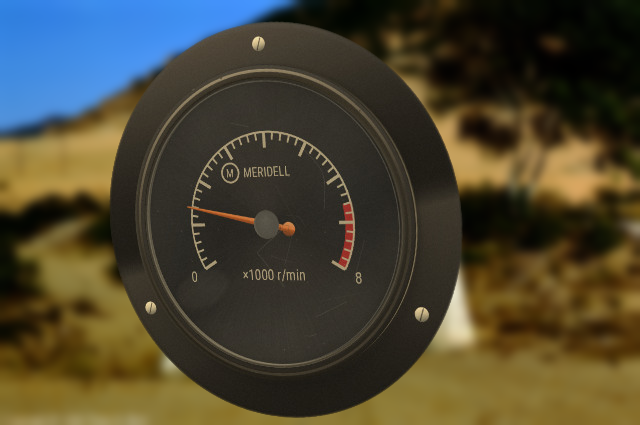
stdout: 1400 rpm
